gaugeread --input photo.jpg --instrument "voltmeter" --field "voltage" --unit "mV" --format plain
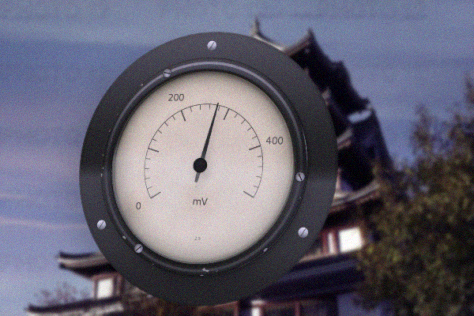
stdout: 280 mV
